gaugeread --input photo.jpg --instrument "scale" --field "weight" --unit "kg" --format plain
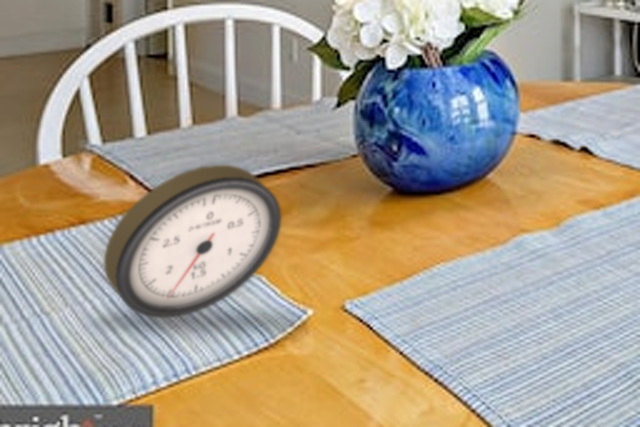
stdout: 1.75 kg
